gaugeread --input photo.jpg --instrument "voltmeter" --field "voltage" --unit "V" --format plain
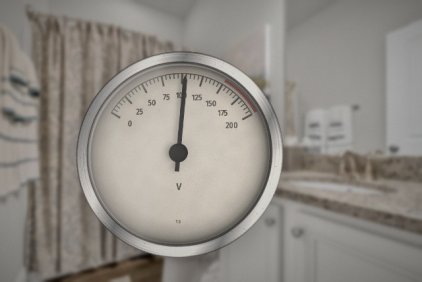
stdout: 105 V
